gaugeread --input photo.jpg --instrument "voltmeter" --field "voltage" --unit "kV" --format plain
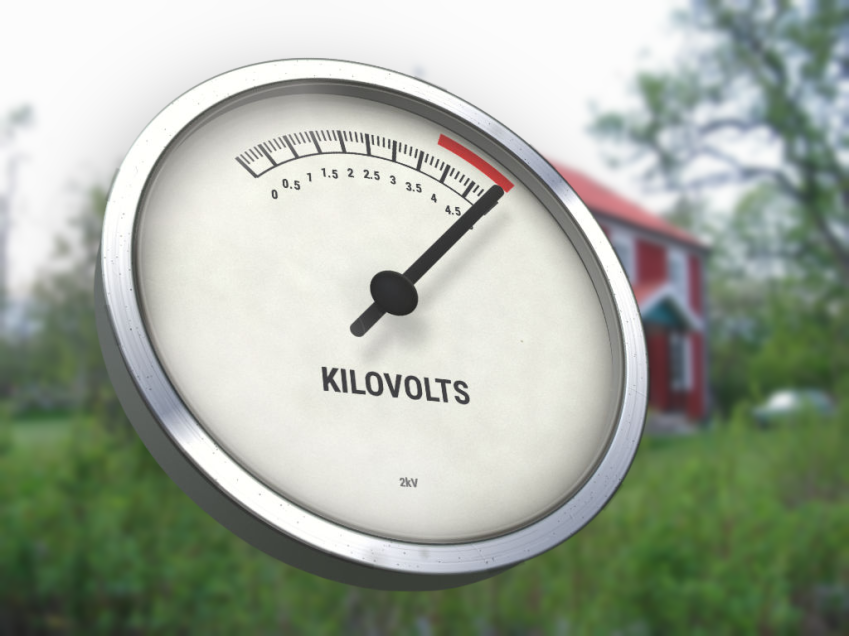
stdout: 4.9 kV
